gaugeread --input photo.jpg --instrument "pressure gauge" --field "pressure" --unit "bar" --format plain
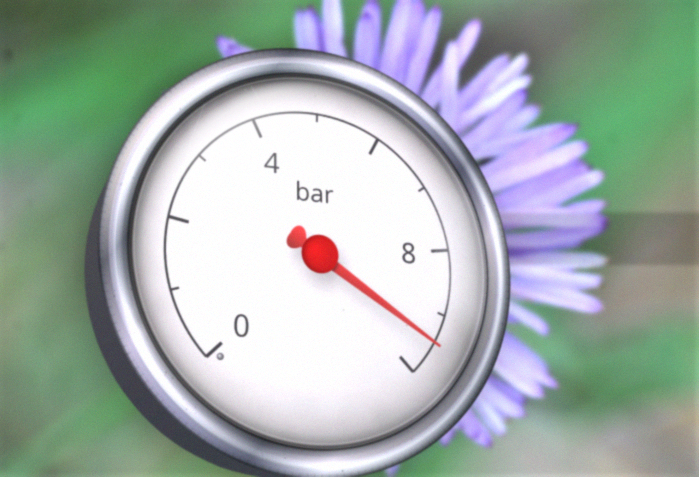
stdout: 9.5 bar
